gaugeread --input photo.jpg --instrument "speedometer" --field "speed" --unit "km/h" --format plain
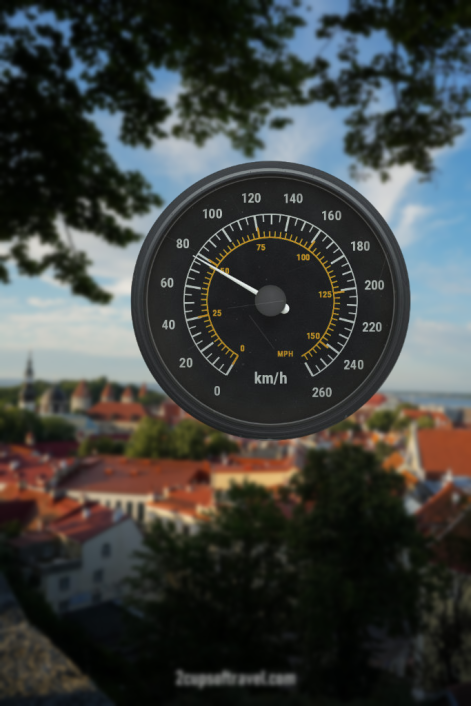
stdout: 77.5 km/h
